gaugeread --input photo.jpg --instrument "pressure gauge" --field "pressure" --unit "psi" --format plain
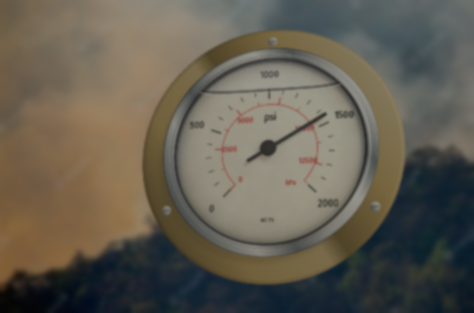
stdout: 1450 psi
